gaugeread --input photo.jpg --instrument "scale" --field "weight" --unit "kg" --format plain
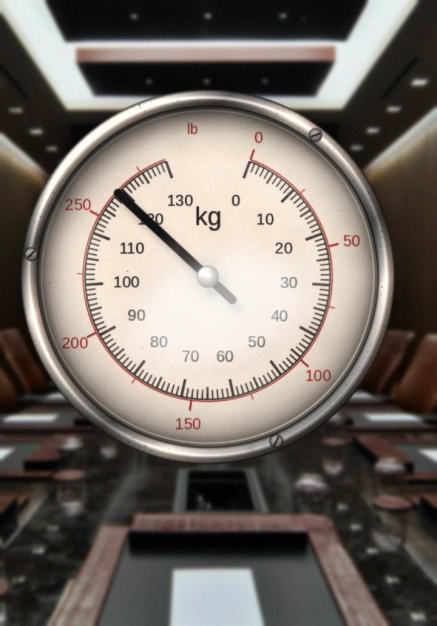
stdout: 119 kg
